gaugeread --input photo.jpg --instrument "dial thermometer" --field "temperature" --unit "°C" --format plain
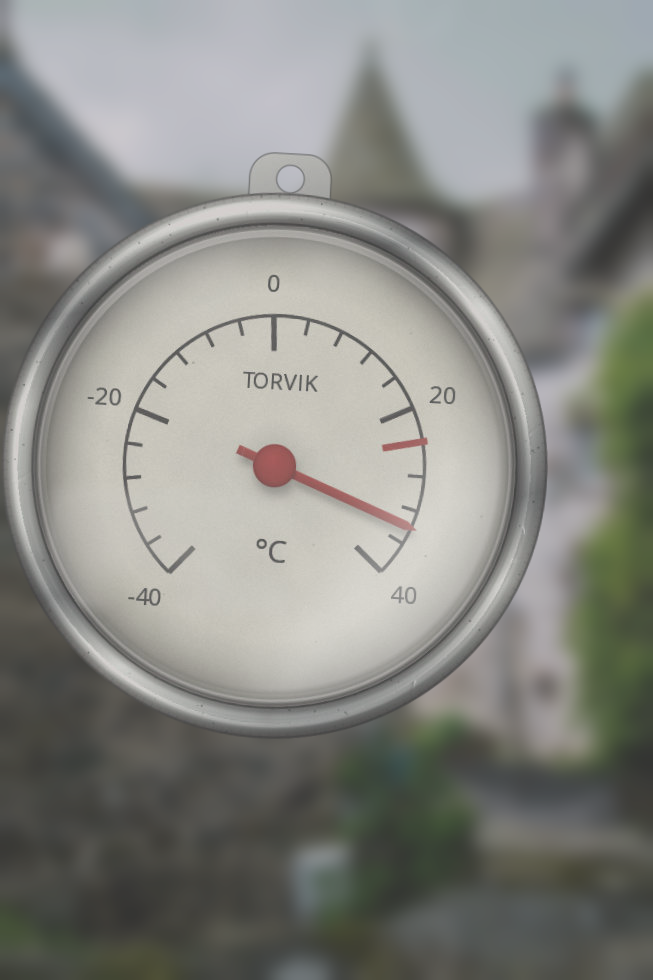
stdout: 34 °C
